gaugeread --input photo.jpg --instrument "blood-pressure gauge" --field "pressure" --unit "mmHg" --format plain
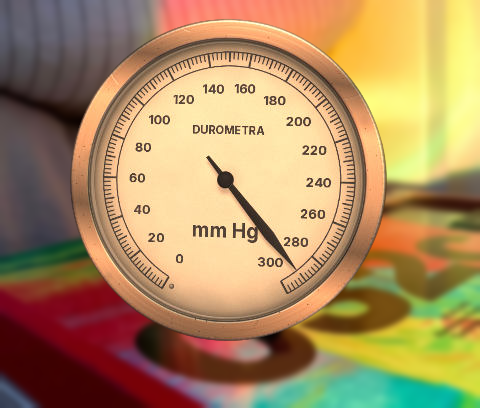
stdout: 290 mmHg
